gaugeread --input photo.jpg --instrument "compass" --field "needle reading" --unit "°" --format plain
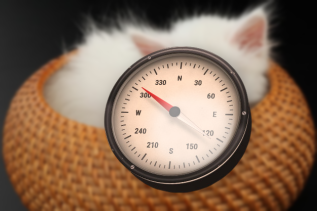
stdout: 305 °
